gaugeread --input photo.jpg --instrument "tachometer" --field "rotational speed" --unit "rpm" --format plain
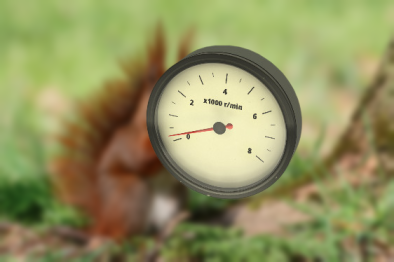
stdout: 250 rpm
